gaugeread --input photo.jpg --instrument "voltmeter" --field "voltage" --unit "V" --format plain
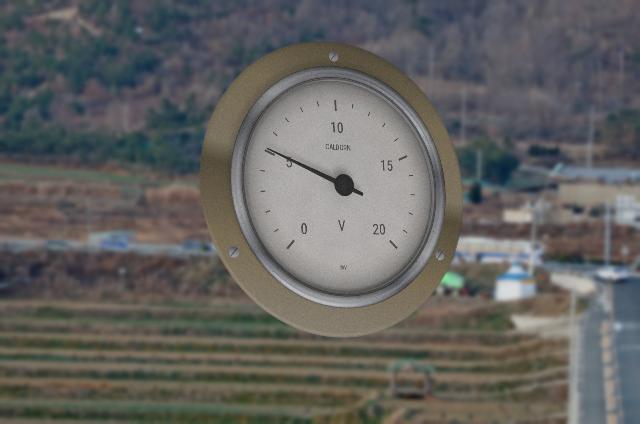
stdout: 5 V
